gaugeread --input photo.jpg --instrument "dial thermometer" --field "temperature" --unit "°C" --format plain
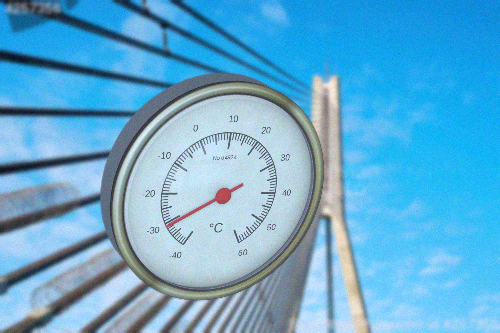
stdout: -30 °C
